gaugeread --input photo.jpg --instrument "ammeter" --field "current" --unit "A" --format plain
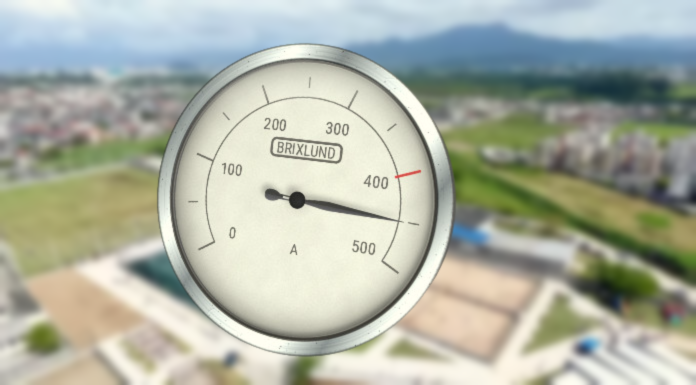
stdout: 450 A
